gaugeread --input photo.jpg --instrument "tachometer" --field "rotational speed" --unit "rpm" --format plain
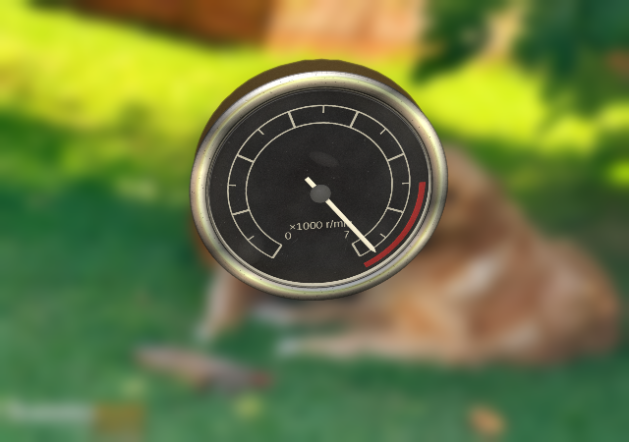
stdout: 6750 rpm
